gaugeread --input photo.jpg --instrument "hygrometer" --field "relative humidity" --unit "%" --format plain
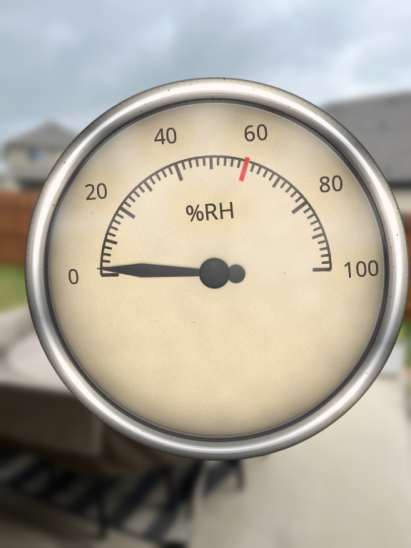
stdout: 2 %
